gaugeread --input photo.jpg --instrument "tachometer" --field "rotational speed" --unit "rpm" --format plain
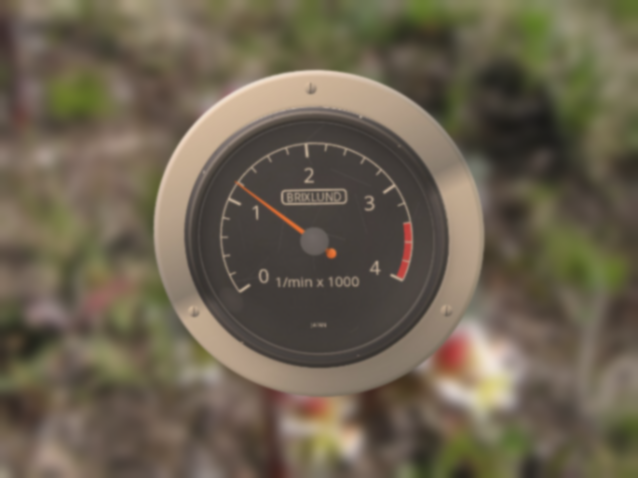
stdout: 1200 rpm
